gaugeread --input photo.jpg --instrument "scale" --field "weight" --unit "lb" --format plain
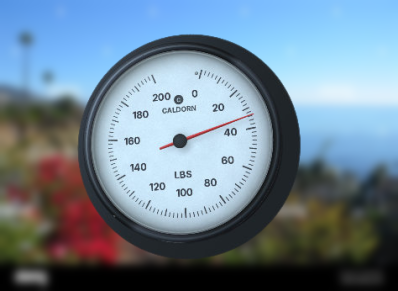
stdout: 34 lb
